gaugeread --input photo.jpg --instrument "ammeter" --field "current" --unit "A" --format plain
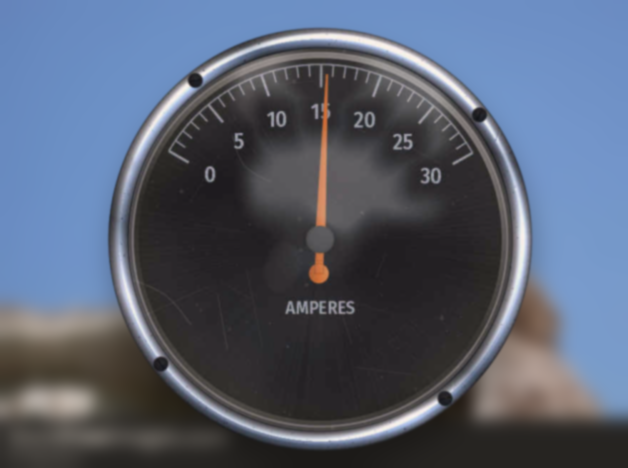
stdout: 15.5 A
